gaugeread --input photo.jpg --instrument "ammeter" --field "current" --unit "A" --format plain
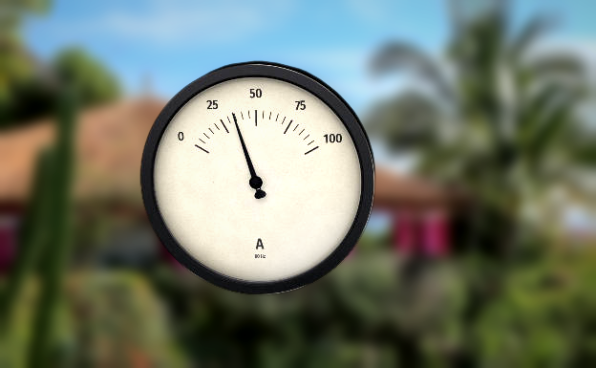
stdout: 35 A
